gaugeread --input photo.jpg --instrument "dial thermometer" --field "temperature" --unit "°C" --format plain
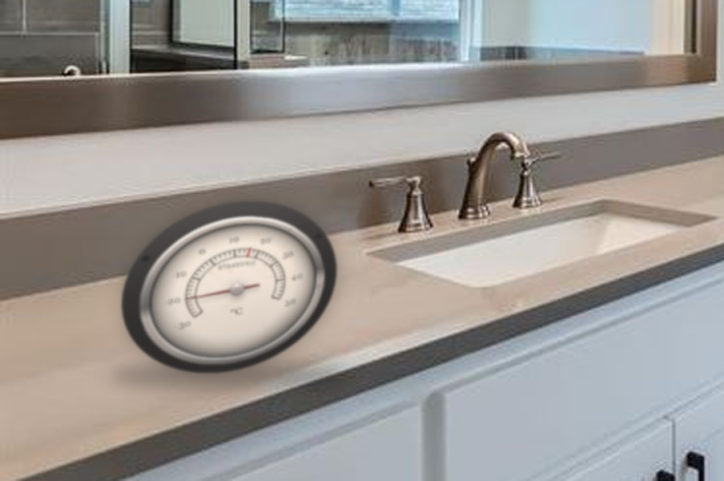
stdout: -20 °C
